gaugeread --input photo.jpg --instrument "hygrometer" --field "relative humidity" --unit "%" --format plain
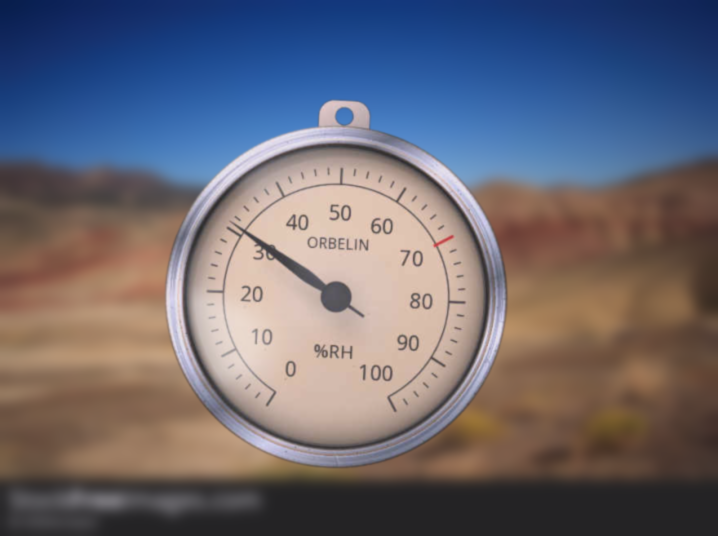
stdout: 31 %
